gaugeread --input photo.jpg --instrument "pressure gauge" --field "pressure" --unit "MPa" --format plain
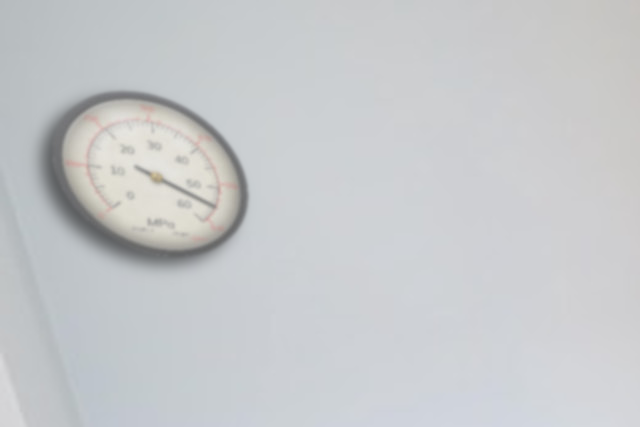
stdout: 55 MPa
